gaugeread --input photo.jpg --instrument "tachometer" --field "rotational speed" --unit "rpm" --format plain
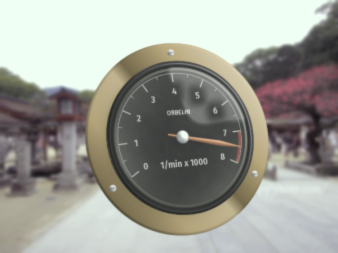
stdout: 7500 rpm
